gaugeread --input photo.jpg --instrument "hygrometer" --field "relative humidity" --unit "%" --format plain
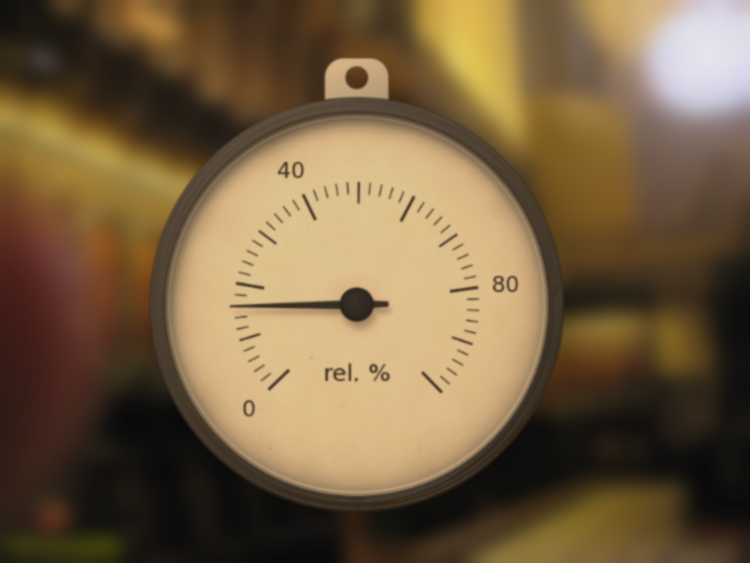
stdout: 16 %
